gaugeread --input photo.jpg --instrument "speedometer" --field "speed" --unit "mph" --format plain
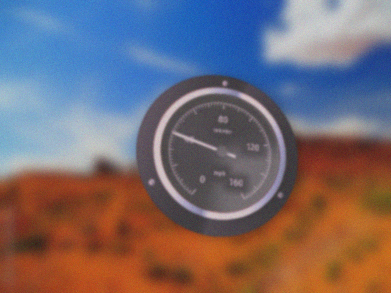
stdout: 40 mph
